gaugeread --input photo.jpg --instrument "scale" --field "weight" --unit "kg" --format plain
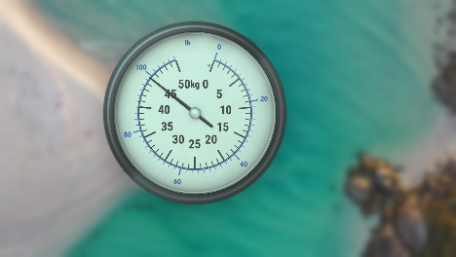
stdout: 45 kg
